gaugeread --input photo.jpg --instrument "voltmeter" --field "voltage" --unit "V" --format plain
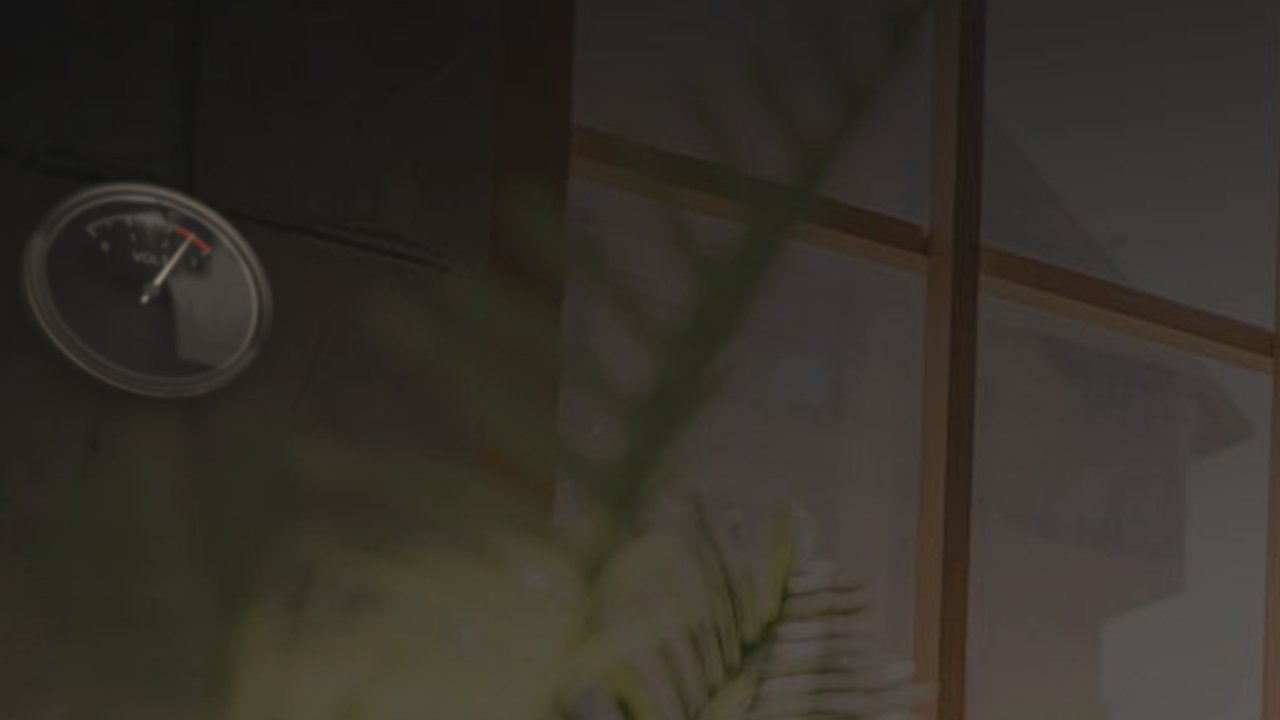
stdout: 2.5 V
